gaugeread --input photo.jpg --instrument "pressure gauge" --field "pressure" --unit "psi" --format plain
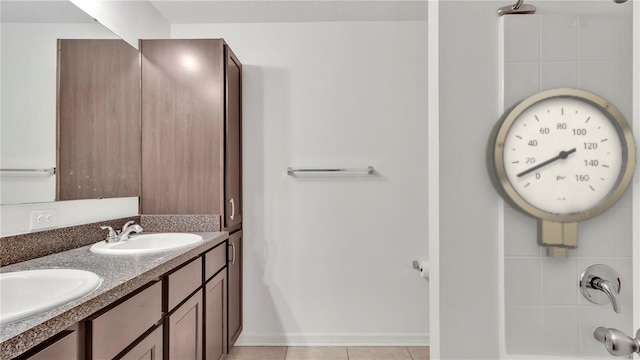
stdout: 10 psi
